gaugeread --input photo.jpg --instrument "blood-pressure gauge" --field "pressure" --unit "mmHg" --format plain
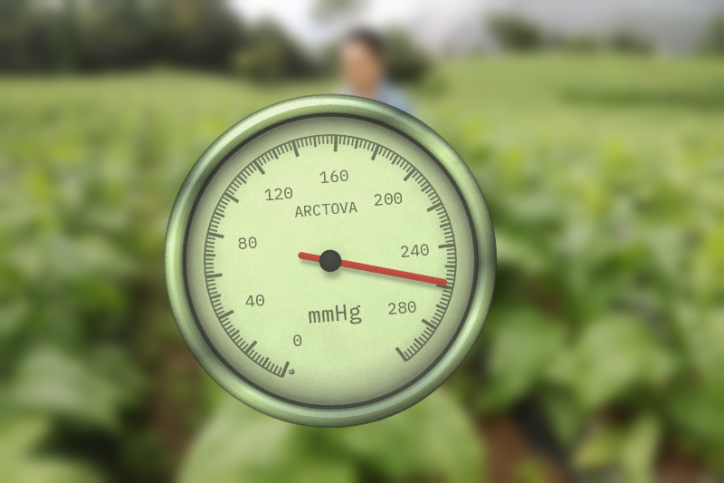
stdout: 258 mmHg
